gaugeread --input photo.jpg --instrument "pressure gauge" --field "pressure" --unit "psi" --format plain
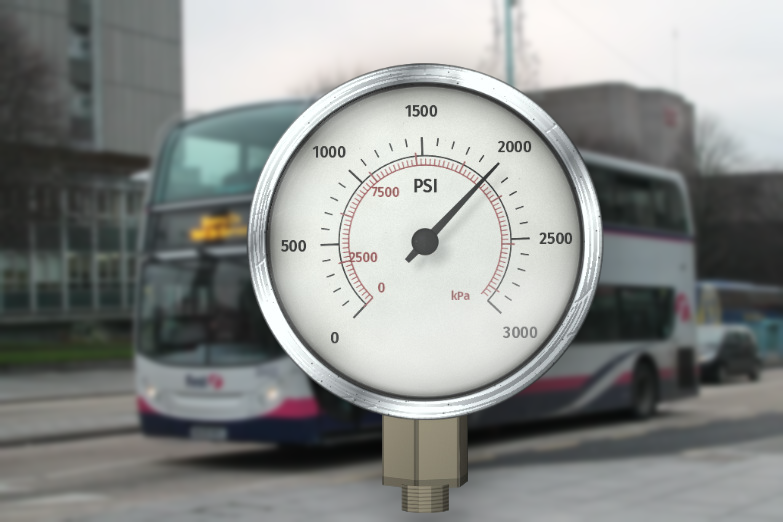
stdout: 2000 psi
